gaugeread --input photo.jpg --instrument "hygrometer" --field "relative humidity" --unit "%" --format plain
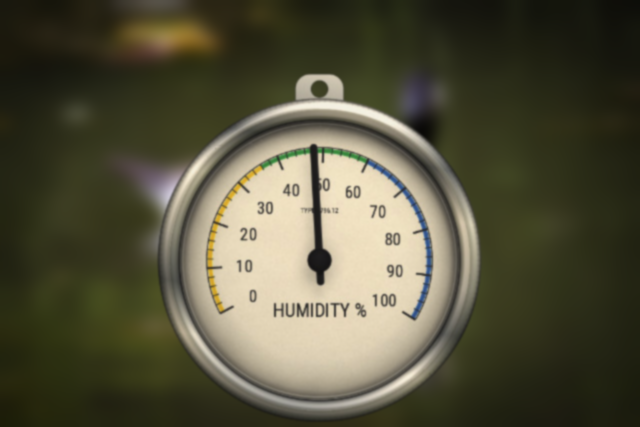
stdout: 48 %
